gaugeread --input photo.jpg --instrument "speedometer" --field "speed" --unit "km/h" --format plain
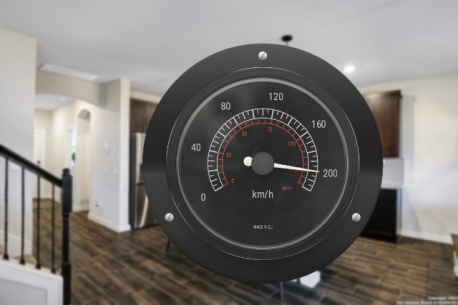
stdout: 200 km/h
